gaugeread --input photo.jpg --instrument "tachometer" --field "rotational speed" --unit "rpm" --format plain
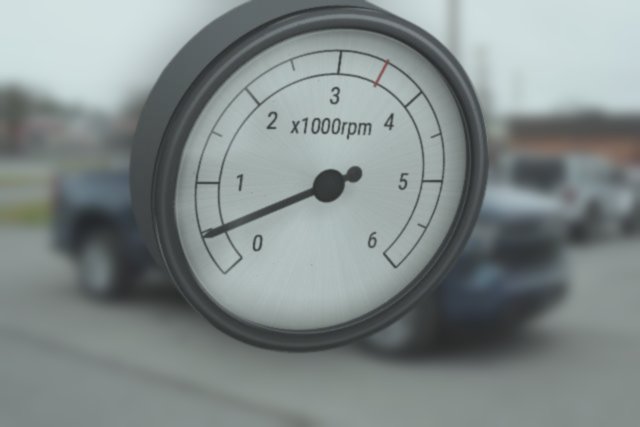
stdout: 500 rpm
